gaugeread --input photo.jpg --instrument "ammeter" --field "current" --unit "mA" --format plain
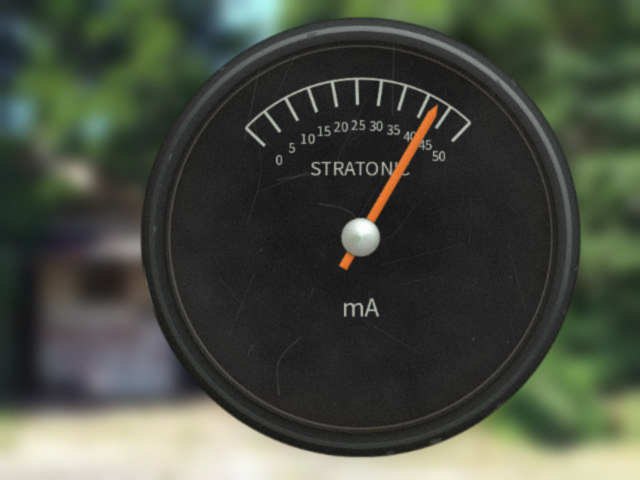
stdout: 42.5 mA
